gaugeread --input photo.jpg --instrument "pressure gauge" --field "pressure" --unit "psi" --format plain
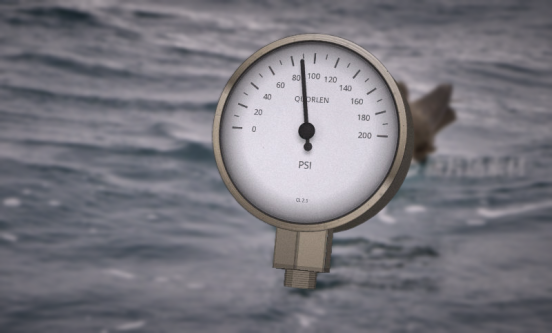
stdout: 90 psi
